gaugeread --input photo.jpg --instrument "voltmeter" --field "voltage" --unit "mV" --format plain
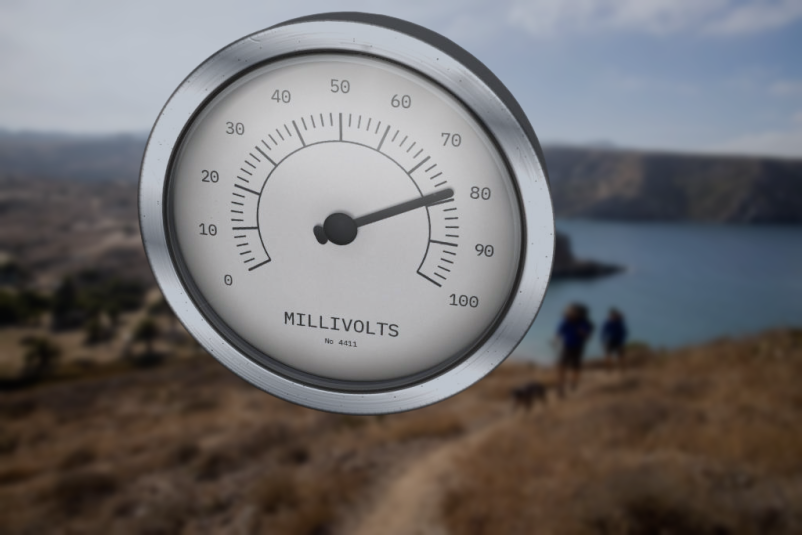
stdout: 78 mV
